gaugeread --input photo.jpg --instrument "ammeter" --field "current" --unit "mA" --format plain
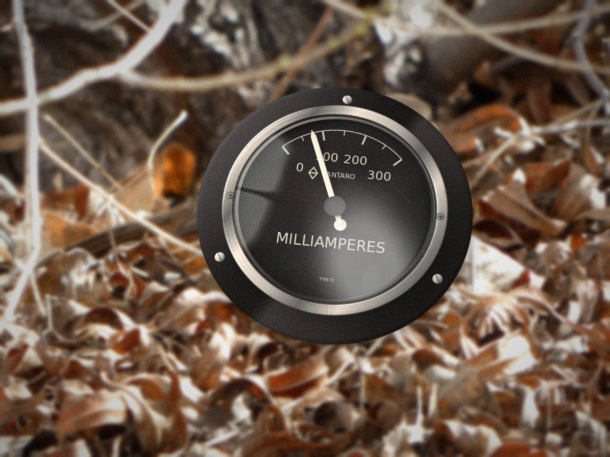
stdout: 75 mA
